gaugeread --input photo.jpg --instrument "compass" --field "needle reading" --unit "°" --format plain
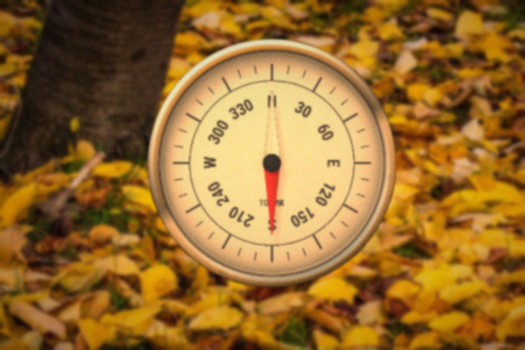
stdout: 180 °
